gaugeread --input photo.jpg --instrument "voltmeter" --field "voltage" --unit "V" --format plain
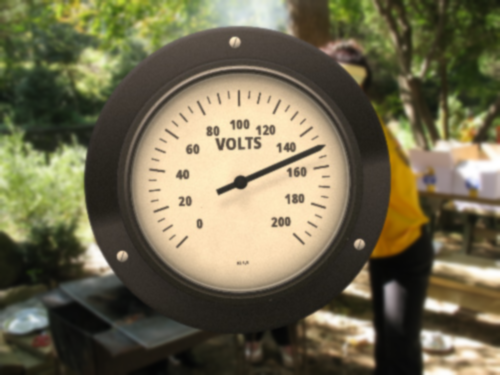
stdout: 150 V
